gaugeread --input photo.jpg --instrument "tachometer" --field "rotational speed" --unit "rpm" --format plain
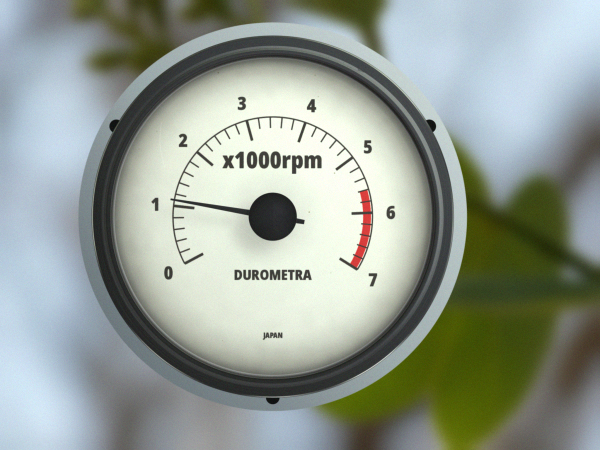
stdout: 1100 rpm
